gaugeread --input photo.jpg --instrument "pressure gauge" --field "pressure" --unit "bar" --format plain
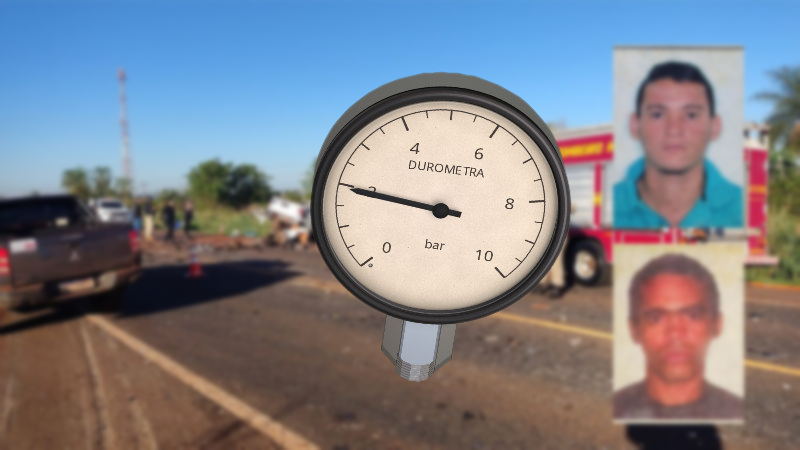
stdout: 2 bar
